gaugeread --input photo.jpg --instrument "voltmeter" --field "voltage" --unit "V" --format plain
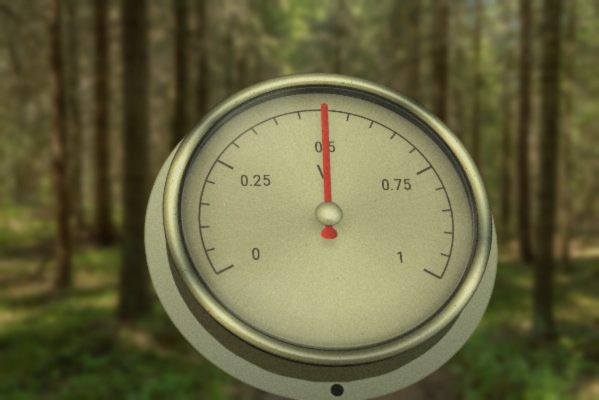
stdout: 0.5 V
